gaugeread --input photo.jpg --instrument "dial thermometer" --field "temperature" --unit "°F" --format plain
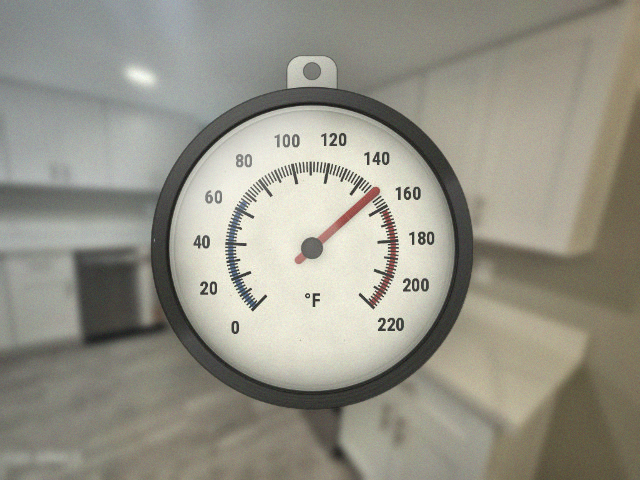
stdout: 150 °F
